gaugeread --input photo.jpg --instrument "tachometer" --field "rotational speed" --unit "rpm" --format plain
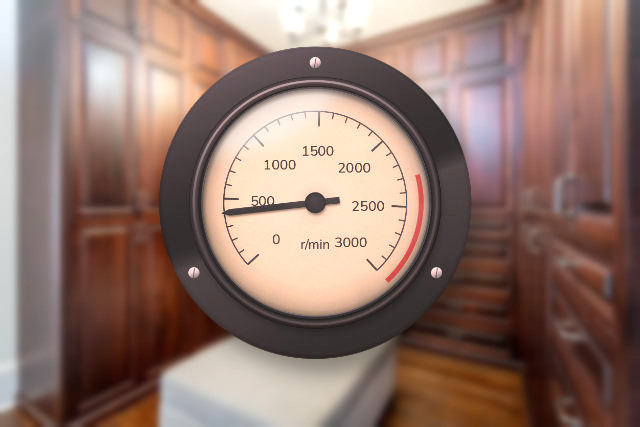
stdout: 400 rpm
